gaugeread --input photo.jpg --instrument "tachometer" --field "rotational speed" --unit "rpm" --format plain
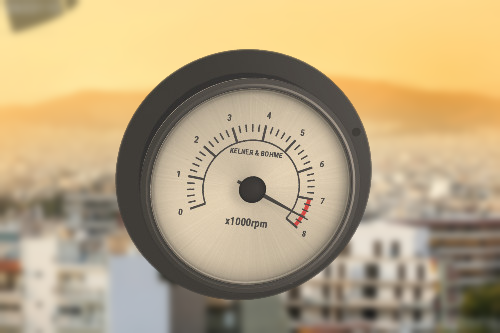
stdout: 7600 rpm
